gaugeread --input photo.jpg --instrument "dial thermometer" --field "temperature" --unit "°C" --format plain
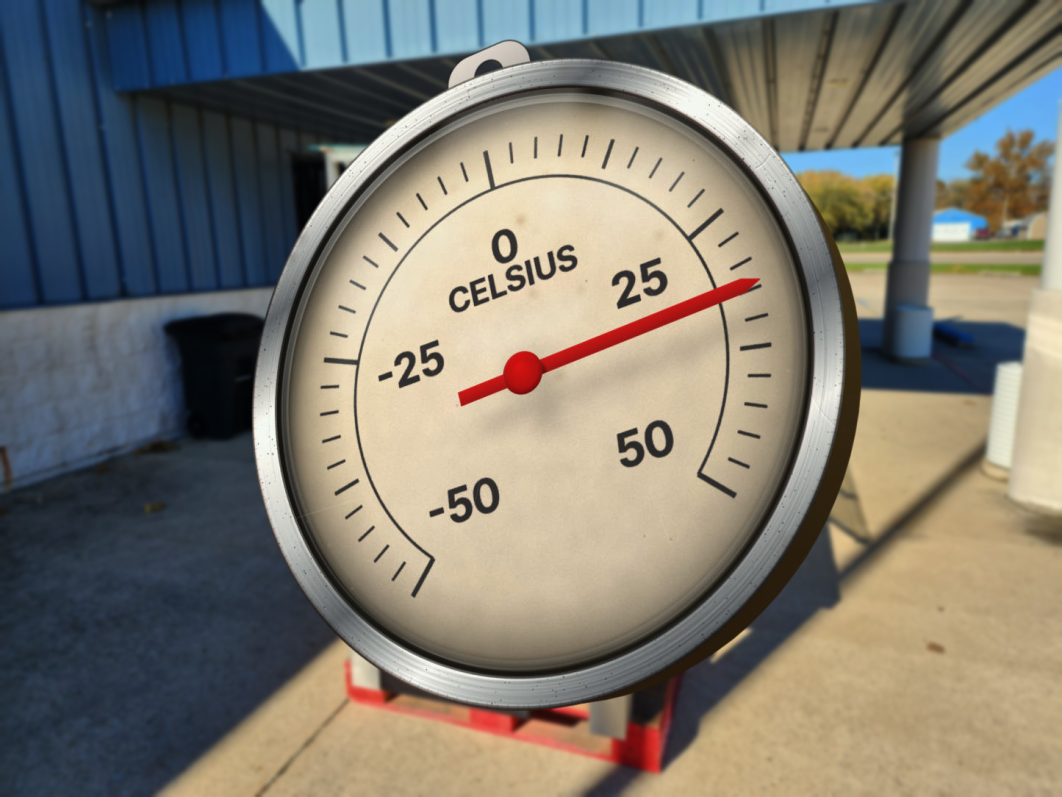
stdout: 32.5 °C
